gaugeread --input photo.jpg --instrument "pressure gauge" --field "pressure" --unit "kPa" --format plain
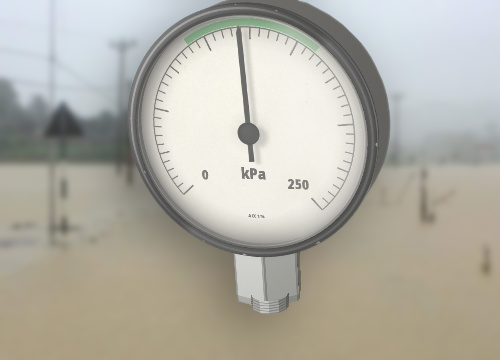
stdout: 120 kPa
